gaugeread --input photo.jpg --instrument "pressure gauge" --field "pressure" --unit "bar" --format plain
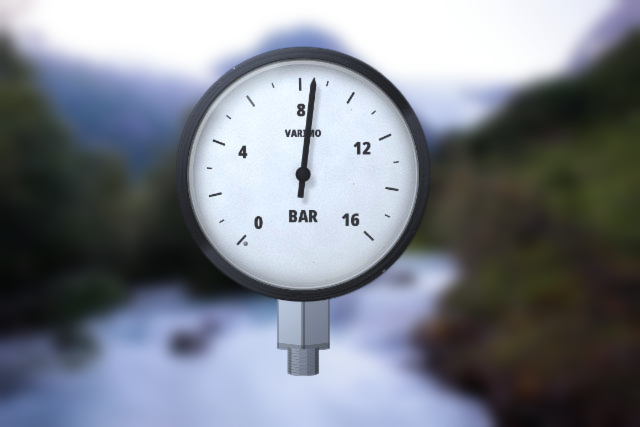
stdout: 8.5 bar
